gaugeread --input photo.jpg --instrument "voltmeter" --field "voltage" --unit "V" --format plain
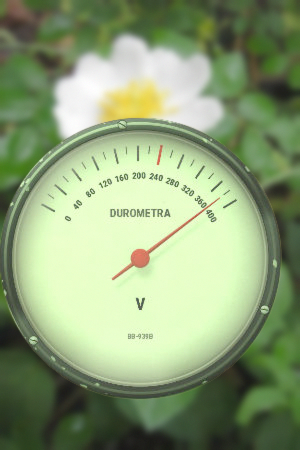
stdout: 380 V
